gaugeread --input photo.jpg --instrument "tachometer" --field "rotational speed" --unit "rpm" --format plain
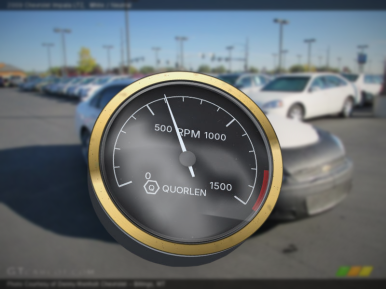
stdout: 600 rpm
